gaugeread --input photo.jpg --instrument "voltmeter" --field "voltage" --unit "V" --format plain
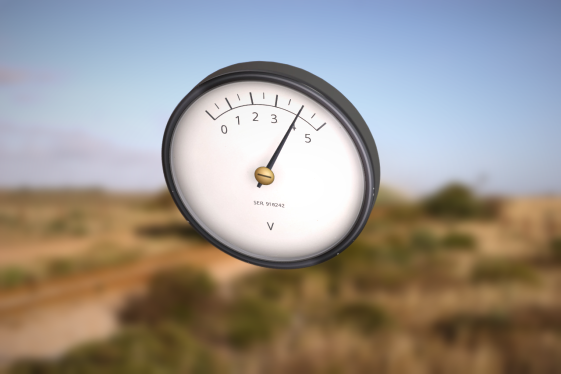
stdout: 4 V
